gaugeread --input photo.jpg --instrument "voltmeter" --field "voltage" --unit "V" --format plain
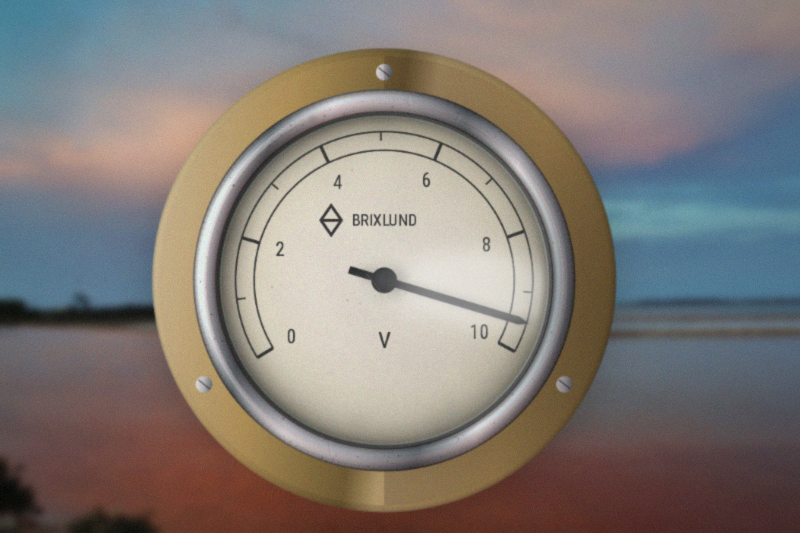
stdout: 9.5 V
